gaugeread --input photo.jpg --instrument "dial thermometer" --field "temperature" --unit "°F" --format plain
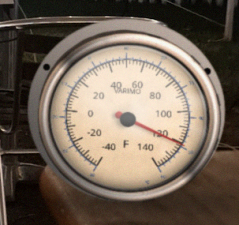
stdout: 120 °F
